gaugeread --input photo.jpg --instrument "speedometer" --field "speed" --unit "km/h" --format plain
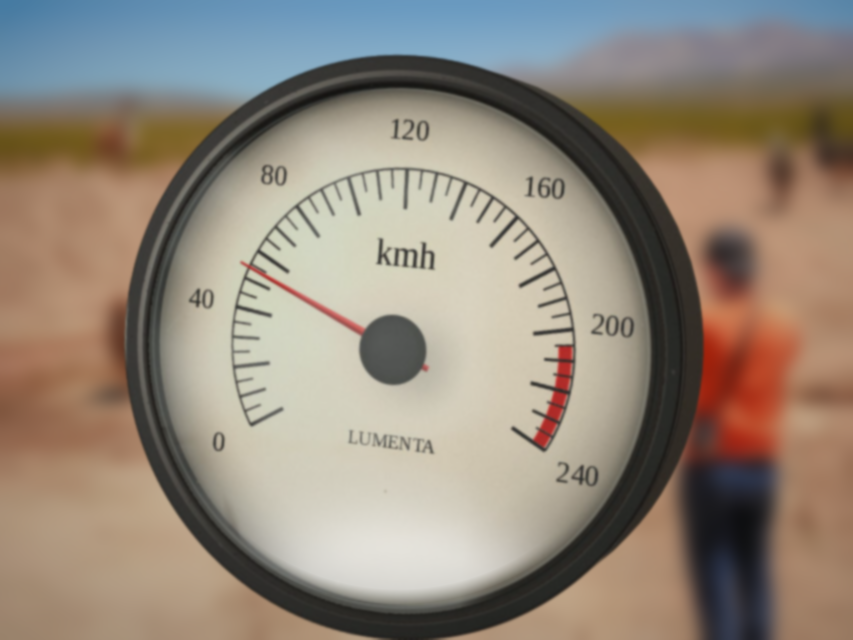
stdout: 55 km/h
